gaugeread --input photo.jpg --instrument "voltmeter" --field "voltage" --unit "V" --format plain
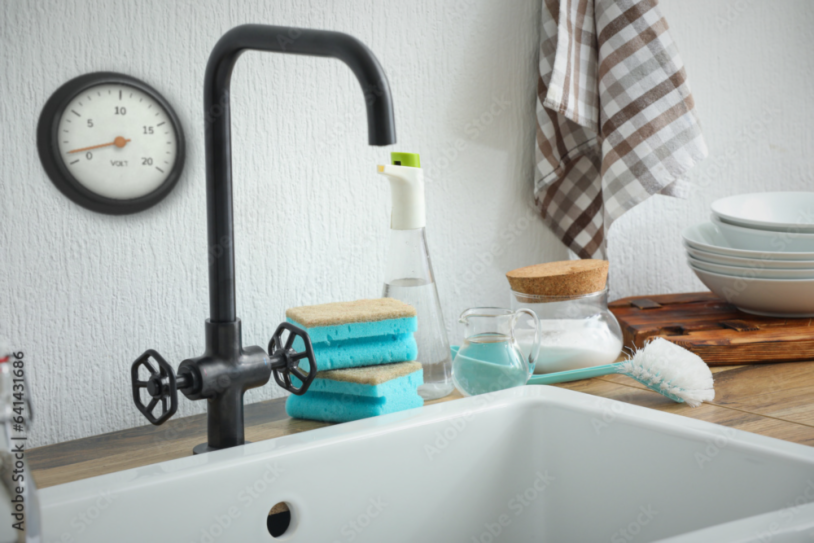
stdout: 1 V
